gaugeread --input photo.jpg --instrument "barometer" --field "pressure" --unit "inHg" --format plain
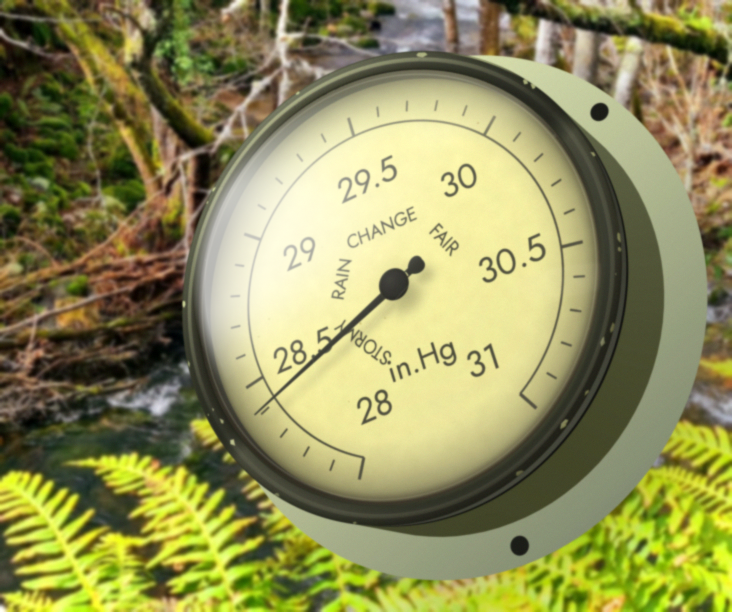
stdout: 28.4 inHg
